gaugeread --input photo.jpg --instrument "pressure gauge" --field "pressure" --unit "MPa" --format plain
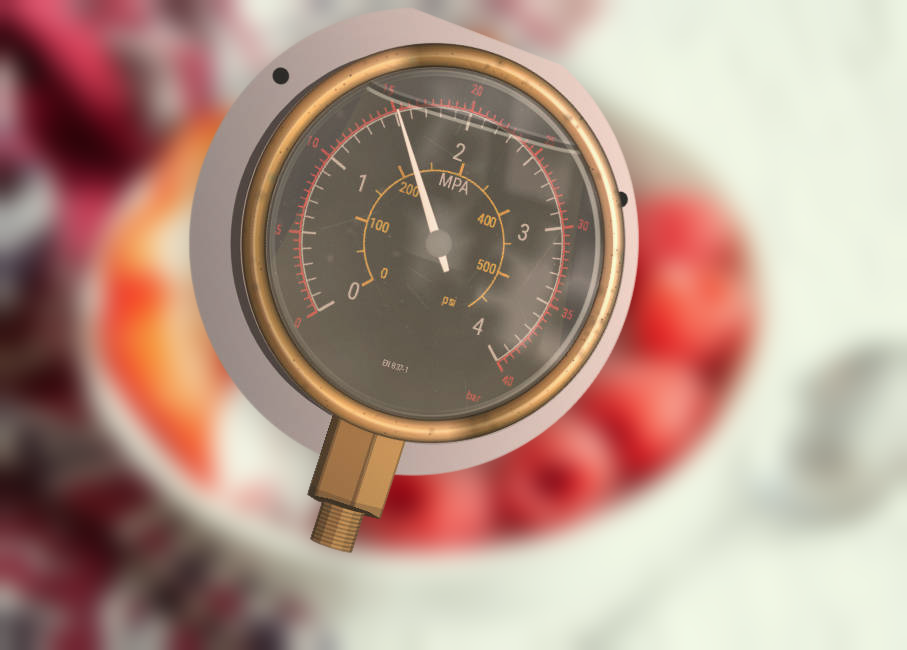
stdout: 1.5 MPa
